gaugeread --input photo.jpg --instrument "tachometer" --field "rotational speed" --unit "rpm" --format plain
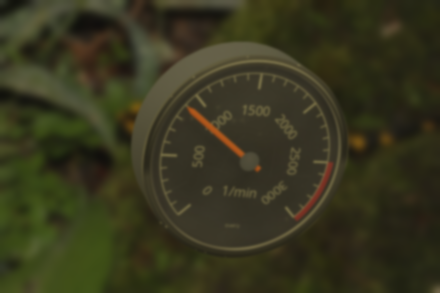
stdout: 900 rpm
